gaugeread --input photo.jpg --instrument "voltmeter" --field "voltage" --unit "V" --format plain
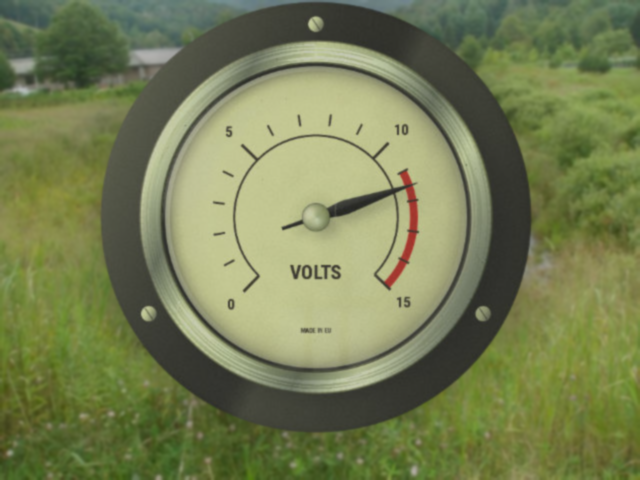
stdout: 11.5 V
